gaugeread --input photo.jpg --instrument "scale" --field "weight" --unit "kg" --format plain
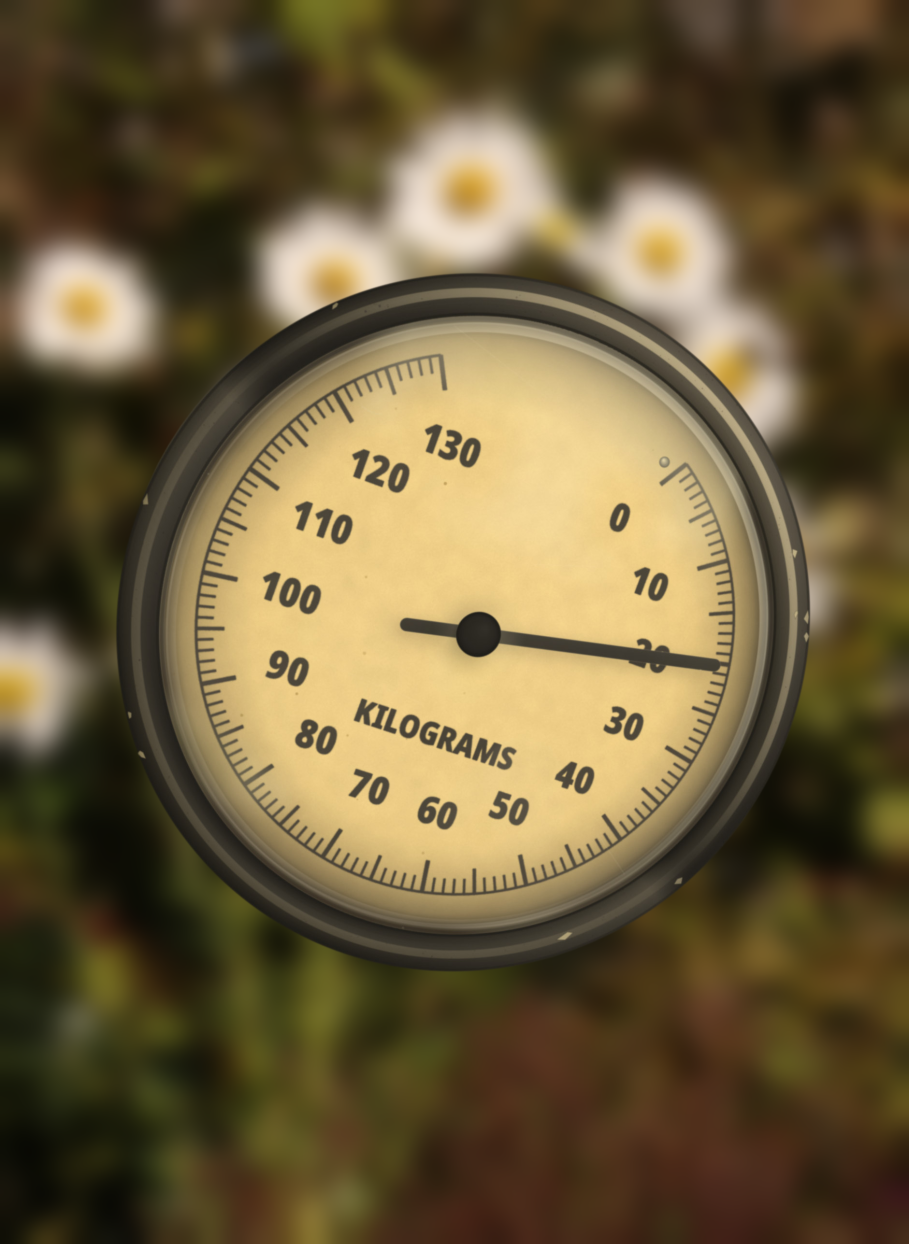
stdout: 20 kg
